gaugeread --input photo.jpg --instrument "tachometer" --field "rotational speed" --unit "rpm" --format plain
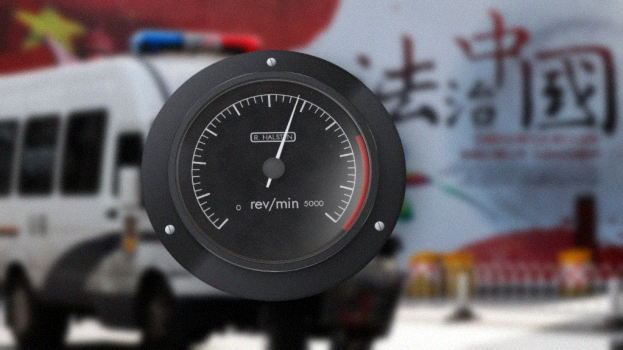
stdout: 2900 rpm
